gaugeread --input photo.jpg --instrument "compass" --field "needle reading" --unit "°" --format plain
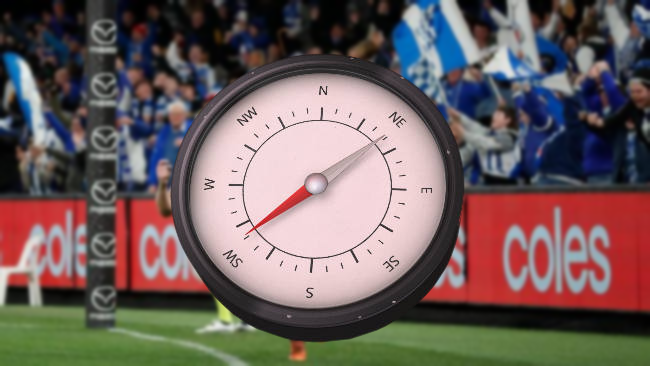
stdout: 230 °
